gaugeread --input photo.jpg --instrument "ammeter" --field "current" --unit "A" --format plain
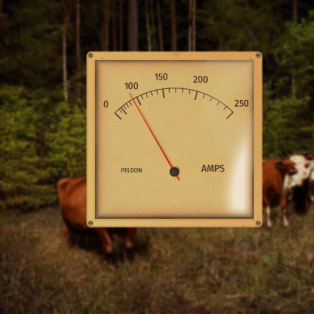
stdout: 90 A
